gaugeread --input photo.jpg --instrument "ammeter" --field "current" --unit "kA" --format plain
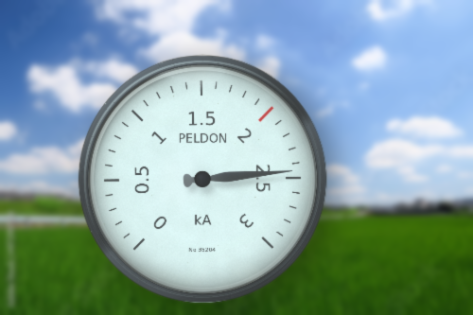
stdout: 2.45 kA
